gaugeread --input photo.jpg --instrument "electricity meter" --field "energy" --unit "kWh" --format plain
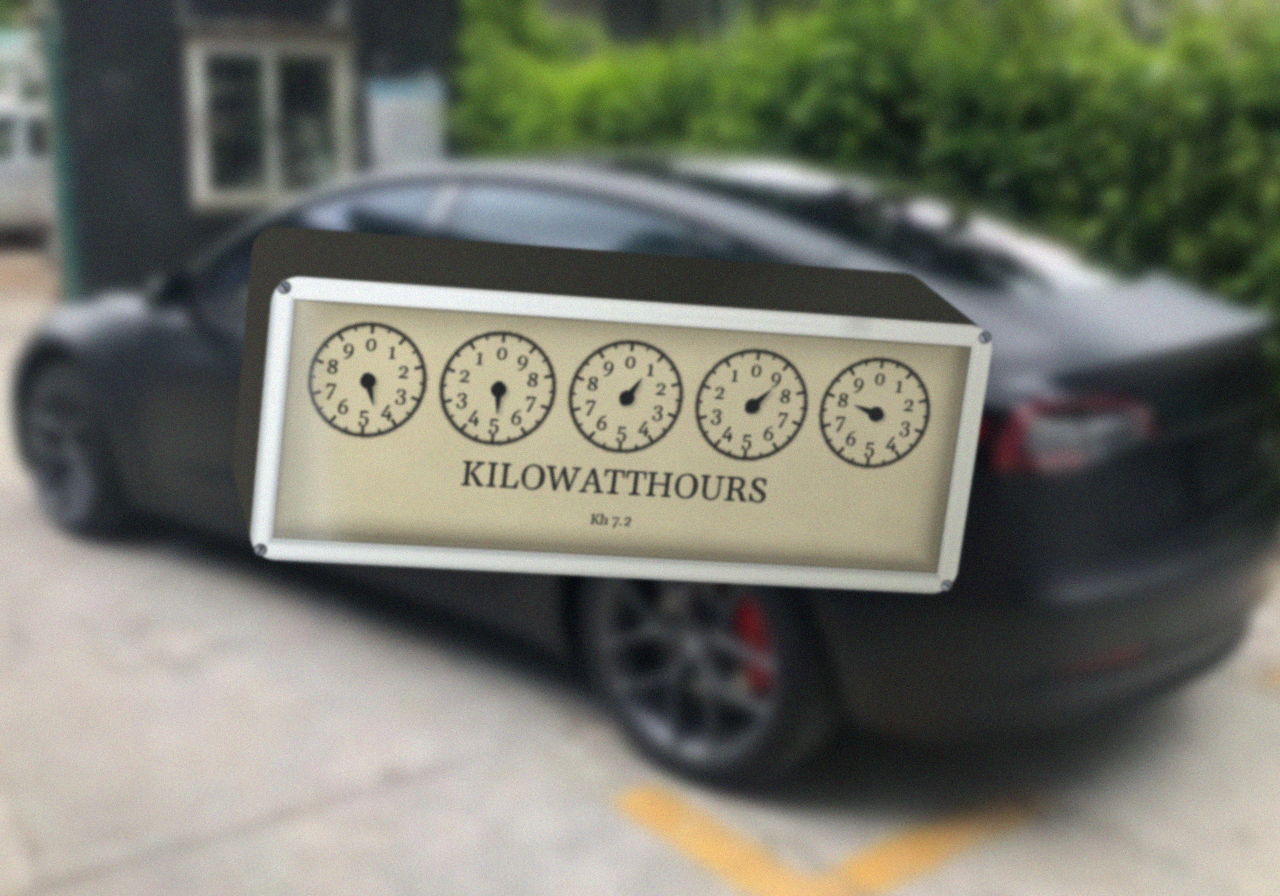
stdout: 45088 kWh
